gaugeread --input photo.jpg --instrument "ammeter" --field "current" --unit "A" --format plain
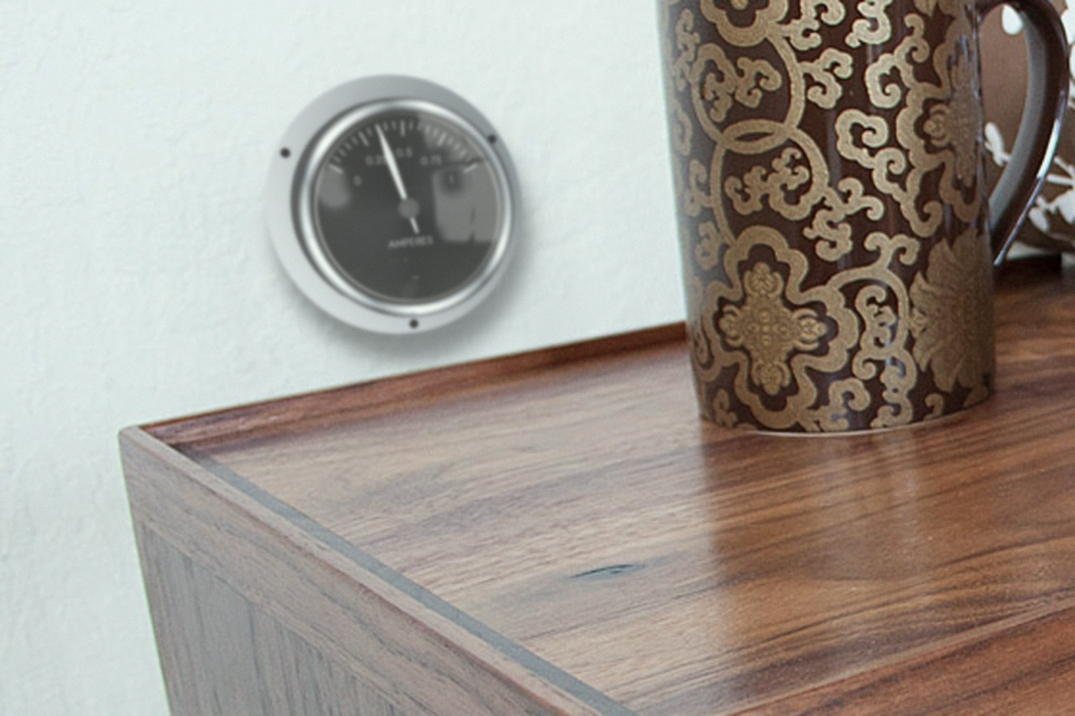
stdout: 0.35 A
